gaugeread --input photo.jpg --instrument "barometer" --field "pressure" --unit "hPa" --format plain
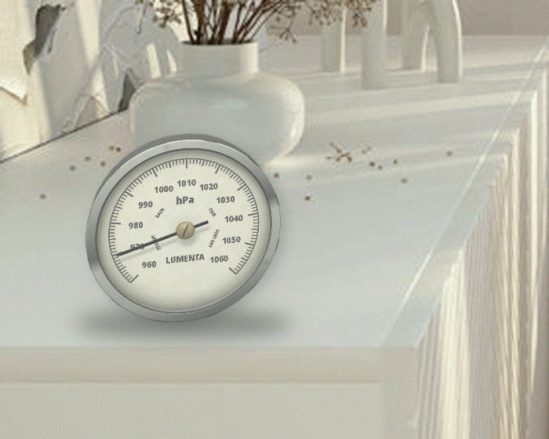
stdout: 970 hPa
